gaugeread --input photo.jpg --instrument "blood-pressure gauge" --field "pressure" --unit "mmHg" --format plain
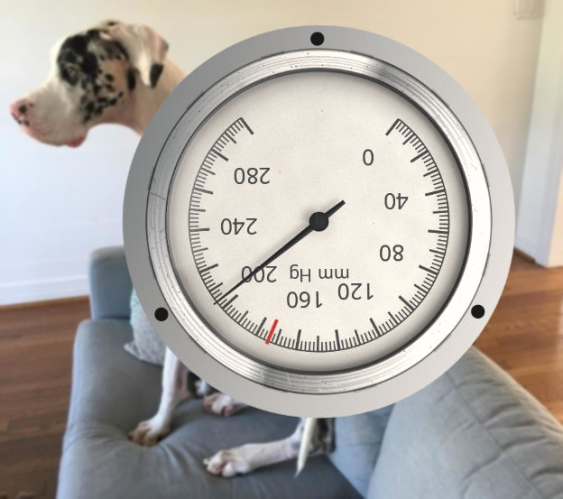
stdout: 204 mmHg
